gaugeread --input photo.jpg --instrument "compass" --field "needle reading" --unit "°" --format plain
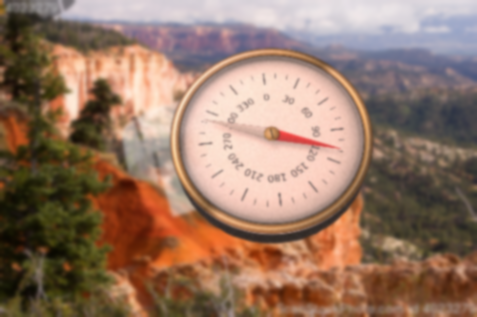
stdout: 110 °
